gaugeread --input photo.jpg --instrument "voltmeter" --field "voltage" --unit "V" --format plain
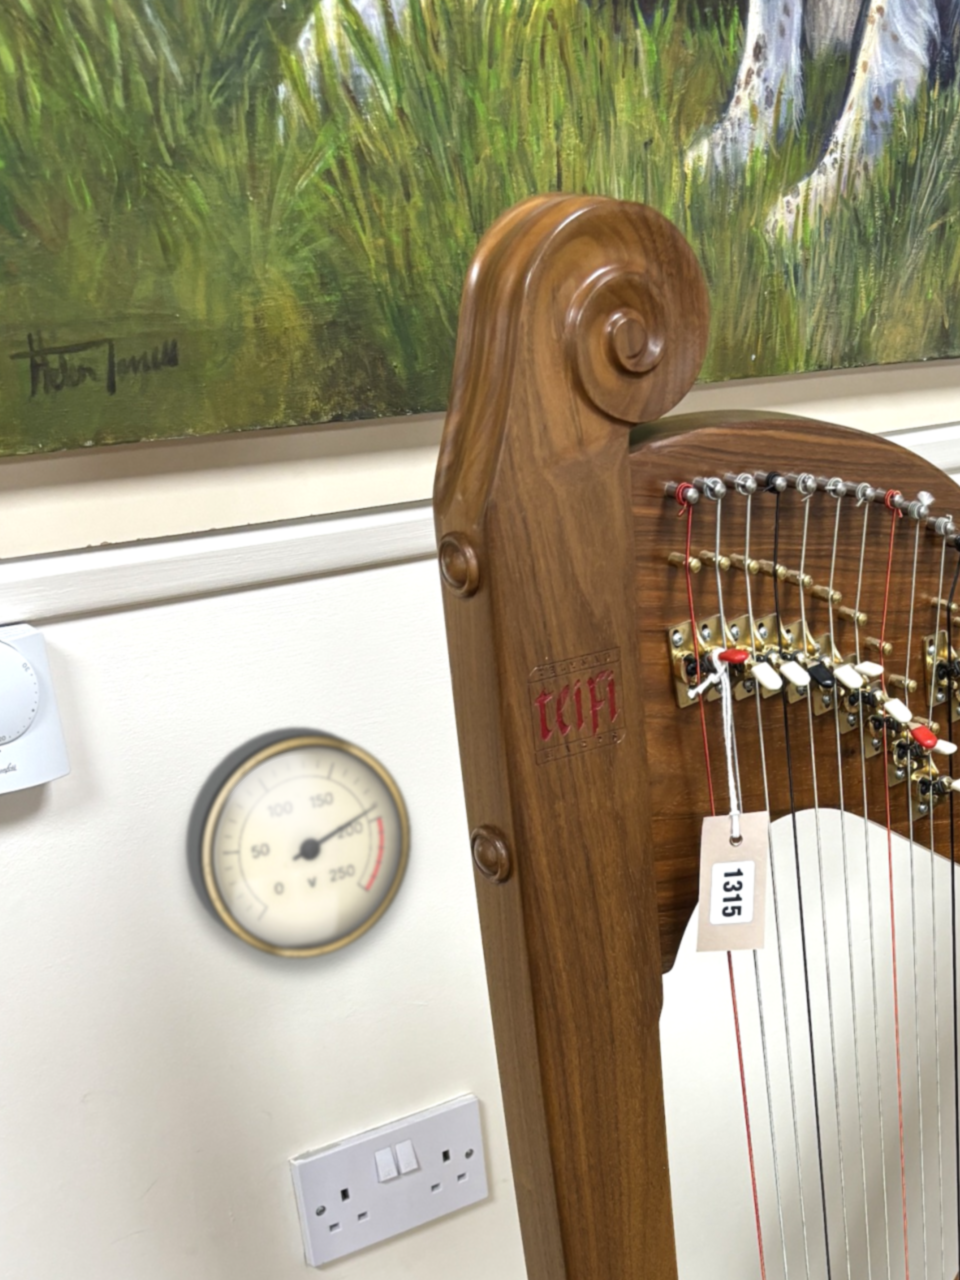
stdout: 190 V
